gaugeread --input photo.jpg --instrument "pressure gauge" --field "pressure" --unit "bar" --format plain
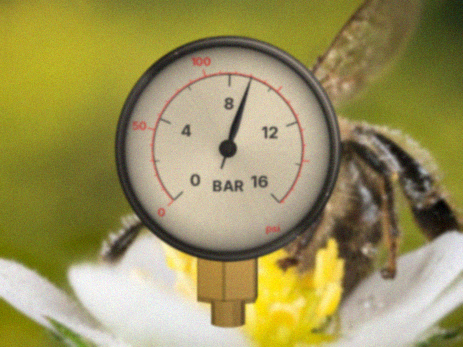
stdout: 9 bar
